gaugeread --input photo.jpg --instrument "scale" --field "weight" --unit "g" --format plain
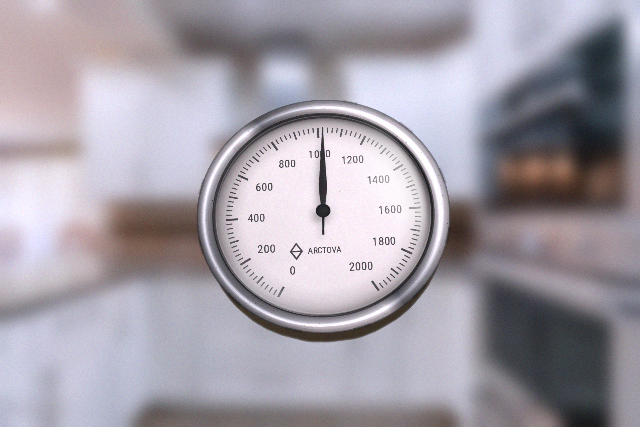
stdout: 1020 g
